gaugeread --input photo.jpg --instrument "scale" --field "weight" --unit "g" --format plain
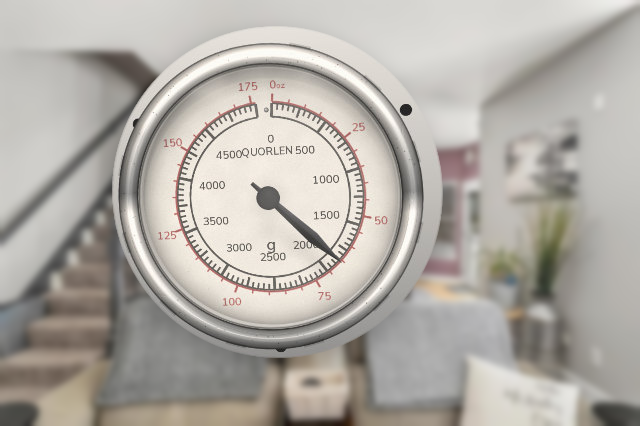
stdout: 1850 g
